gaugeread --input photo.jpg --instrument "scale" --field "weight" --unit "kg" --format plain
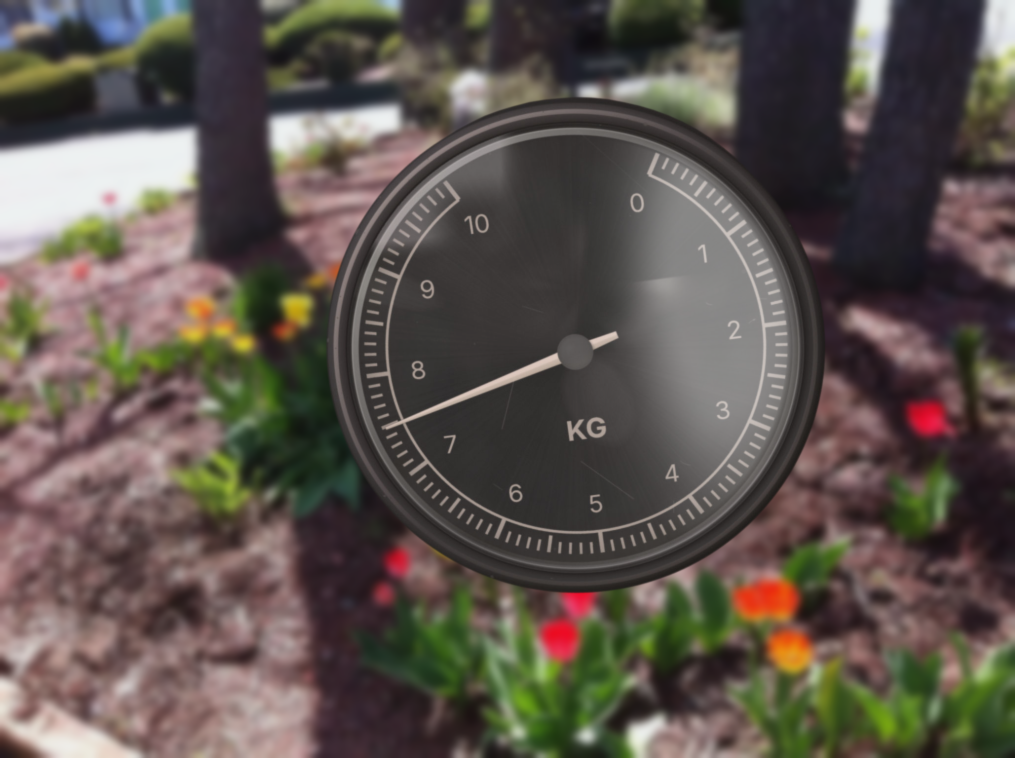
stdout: 7.5 kg
